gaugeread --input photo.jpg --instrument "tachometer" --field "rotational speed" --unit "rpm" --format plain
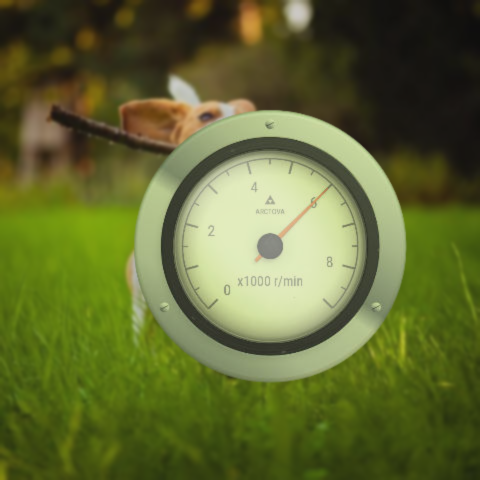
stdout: 6000 rpm
